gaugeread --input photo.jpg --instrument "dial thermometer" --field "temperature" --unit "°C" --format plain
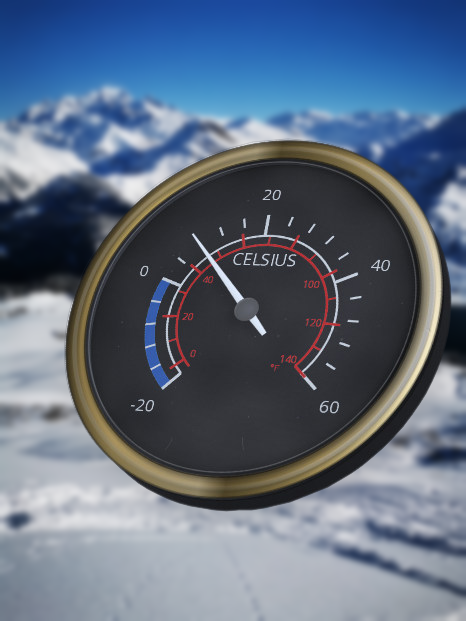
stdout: 8 °C
